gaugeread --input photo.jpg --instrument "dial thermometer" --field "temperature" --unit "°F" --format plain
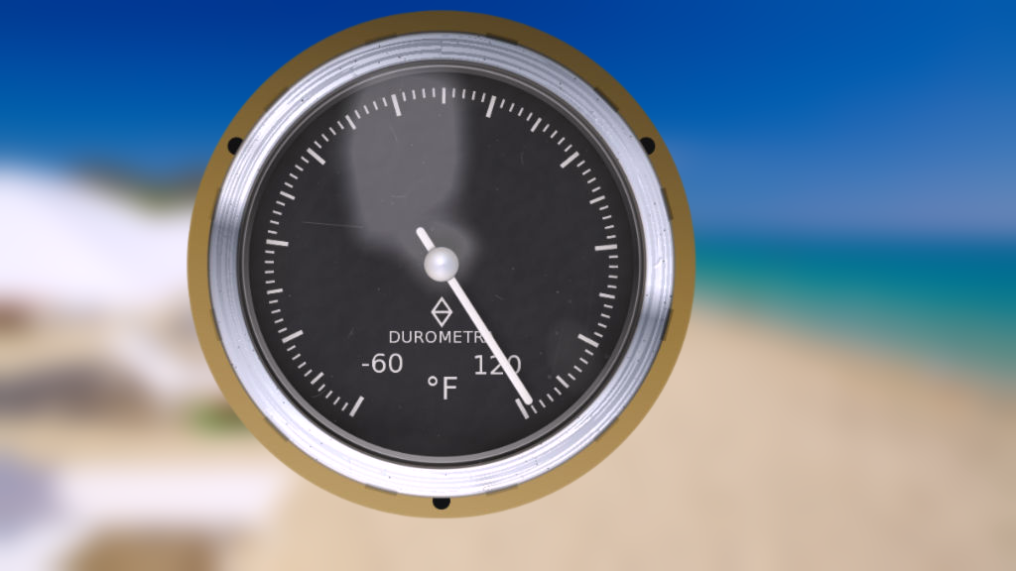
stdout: 118 °F
